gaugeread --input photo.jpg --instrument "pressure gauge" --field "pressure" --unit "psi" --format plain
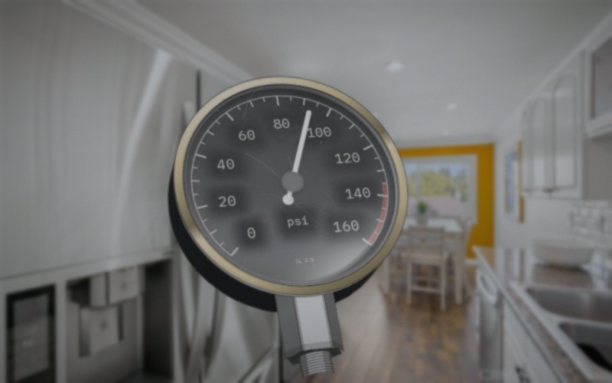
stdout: 92.5 psi
